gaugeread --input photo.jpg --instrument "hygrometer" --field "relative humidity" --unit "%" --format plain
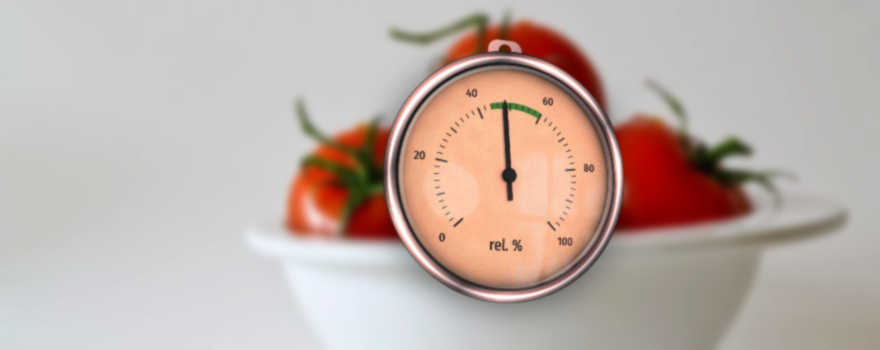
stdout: 48 %
